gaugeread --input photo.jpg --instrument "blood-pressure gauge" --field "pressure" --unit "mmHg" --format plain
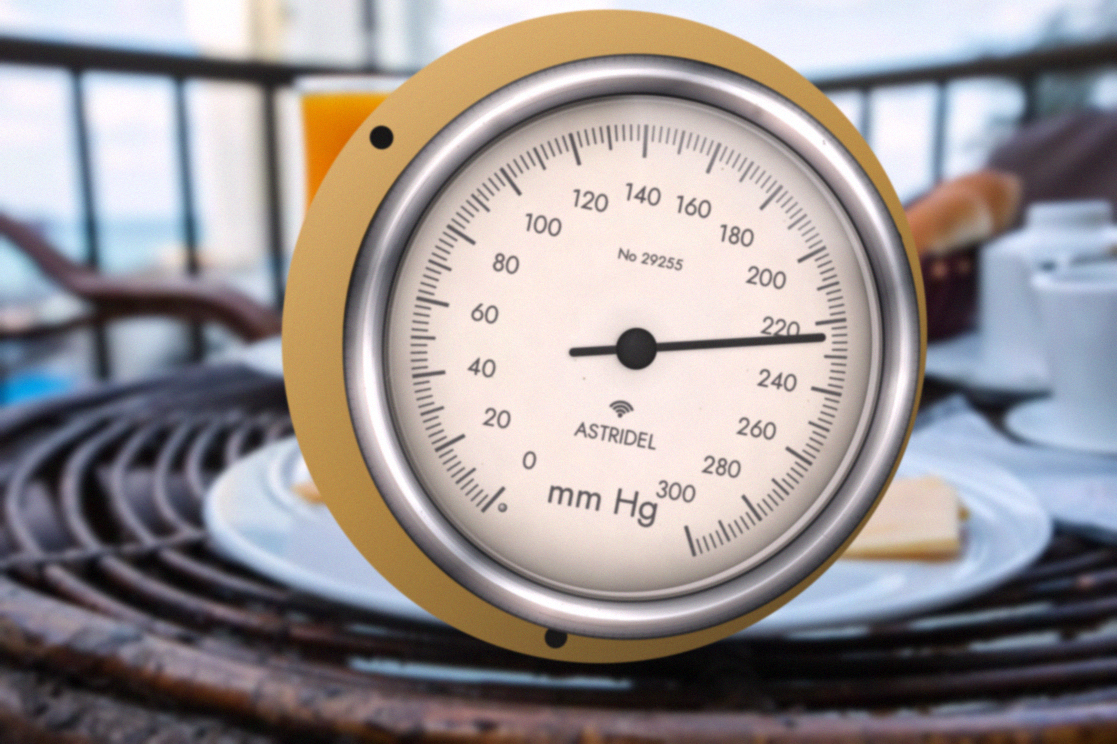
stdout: 224 mmHg
